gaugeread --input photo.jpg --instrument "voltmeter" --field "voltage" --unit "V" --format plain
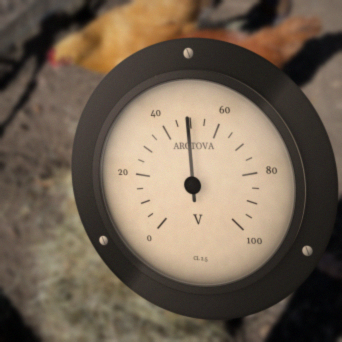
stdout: 50 V
